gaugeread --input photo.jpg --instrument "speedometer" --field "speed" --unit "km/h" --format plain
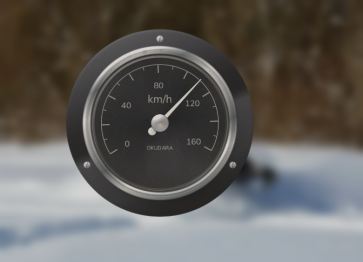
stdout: 110 km/h
